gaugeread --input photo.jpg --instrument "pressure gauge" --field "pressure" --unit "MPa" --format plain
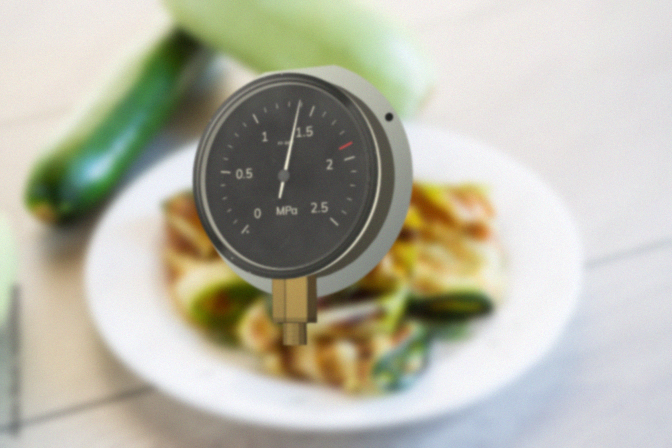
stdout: 1.4 MPa
